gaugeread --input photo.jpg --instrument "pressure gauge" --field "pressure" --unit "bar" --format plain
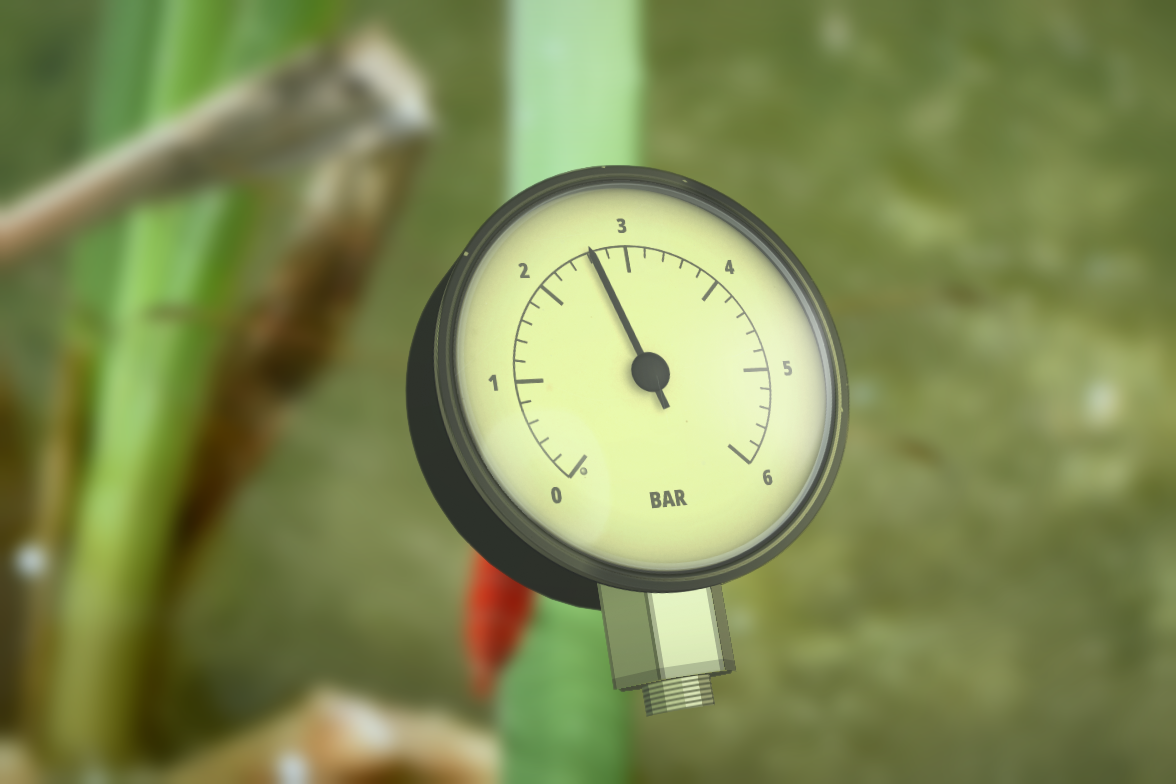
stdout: 2.6 bar
